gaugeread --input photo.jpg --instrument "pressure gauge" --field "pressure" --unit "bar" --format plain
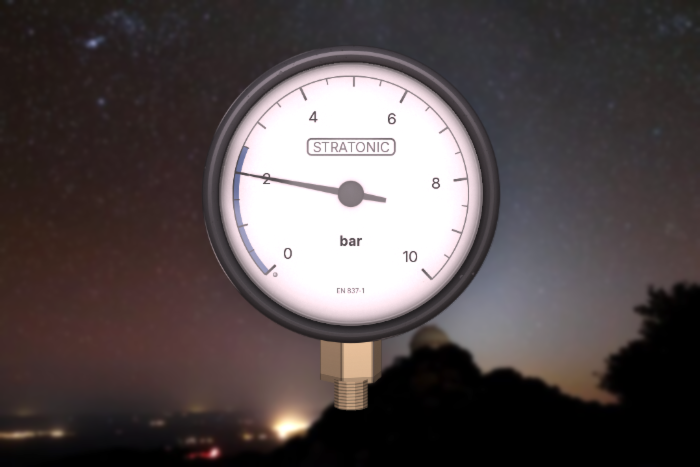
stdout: 2 bar
